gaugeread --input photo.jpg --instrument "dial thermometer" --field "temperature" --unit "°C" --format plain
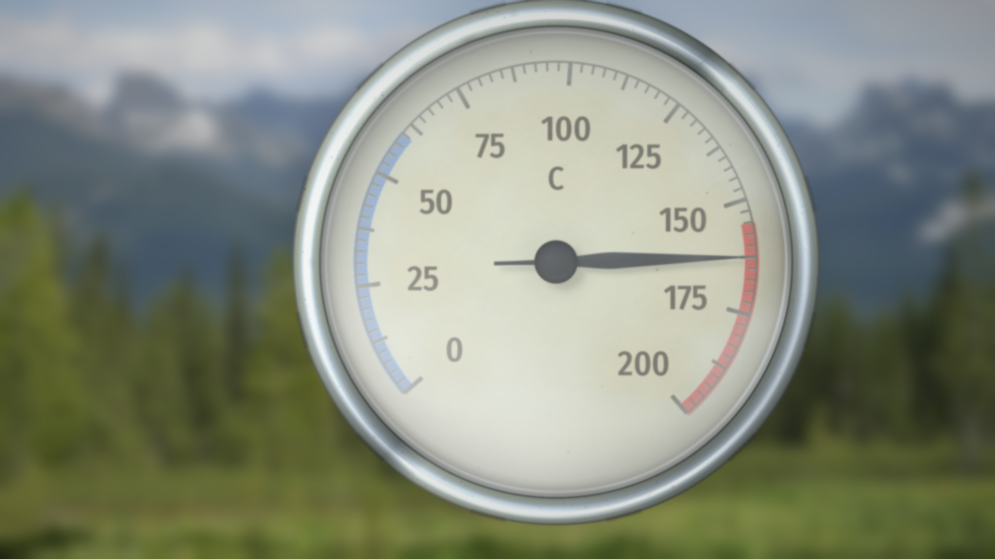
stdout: 162.5 °C
